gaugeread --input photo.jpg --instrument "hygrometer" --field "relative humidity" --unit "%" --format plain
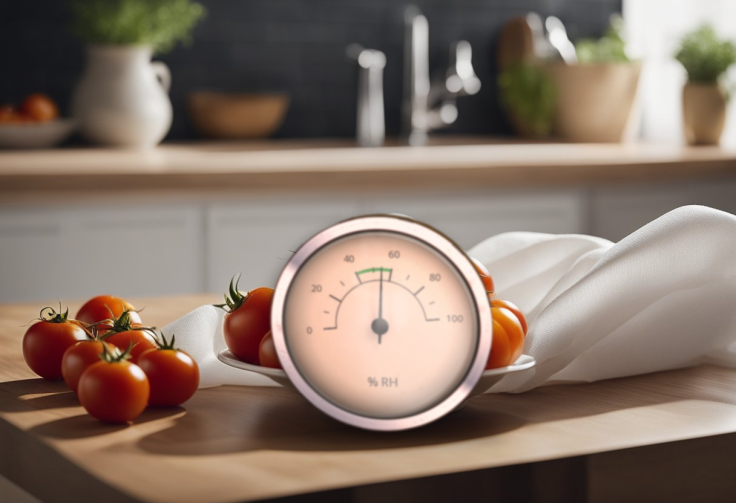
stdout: 55 %
